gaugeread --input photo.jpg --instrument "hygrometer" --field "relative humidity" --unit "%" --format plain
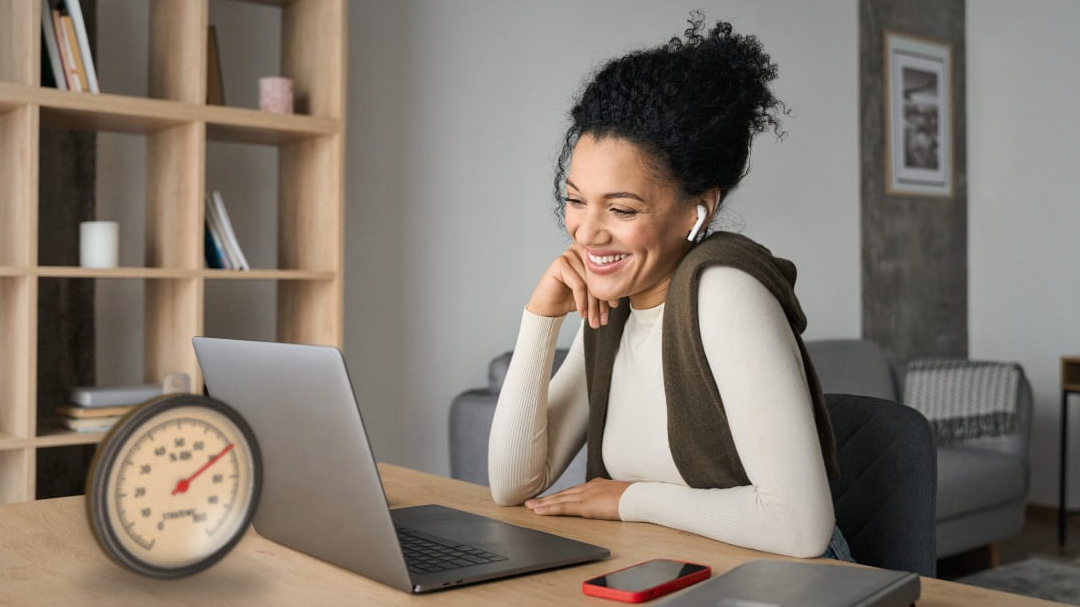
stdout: 70 %
